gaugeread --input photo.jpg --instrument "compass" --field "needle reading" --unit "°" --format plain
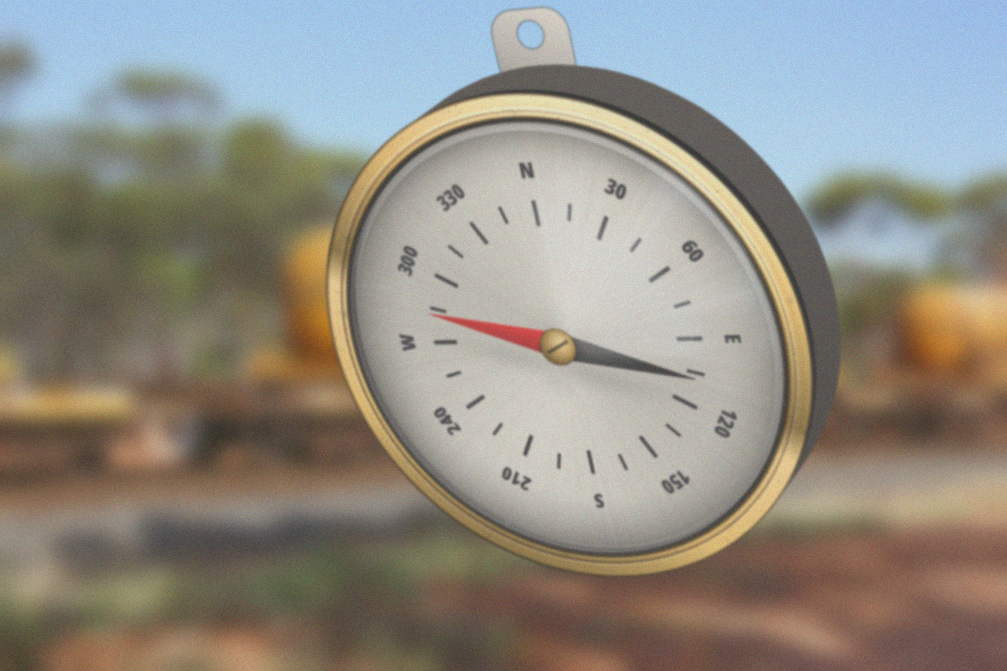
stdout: 285 °
